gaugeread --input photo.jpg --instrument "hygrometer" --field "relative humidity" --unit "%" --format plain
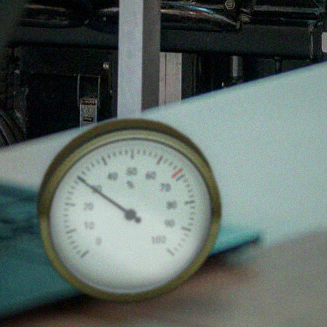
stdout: 30 %
